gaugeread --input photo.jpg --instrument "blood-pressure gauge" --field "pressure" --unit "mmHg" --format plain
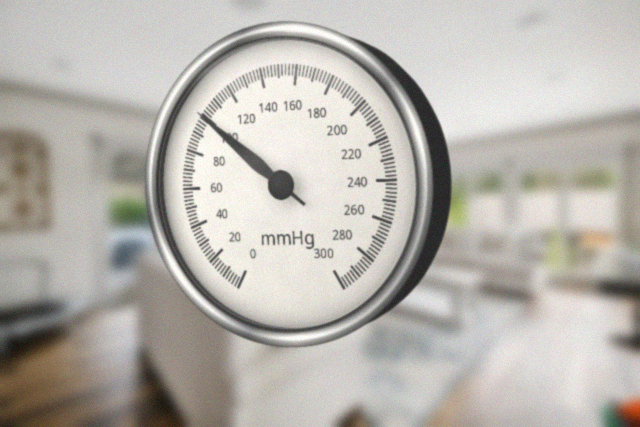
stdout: 100 mmHg
